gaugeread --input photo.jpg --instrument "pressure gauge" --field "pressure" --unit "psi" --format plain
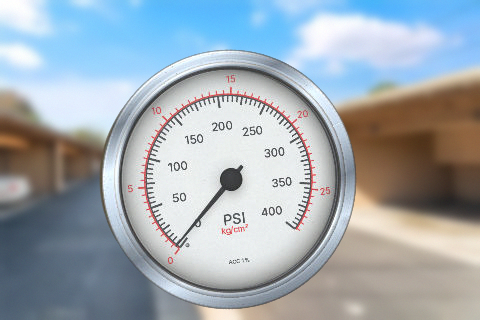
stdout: 5 psi
